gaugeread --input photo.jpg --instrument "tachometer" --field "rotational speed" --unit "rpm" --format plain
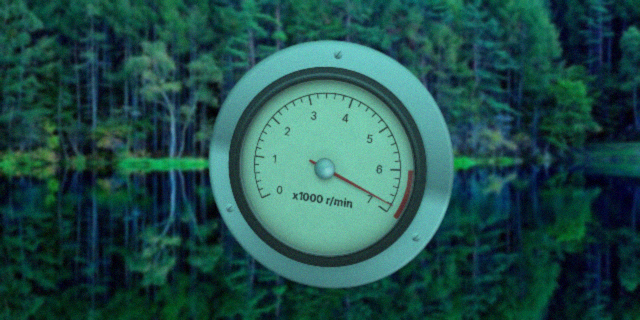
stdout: 6800 rpm
